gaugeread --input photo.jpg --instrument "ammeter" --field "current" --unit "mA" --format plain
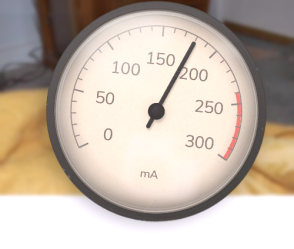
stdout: 180 mA
